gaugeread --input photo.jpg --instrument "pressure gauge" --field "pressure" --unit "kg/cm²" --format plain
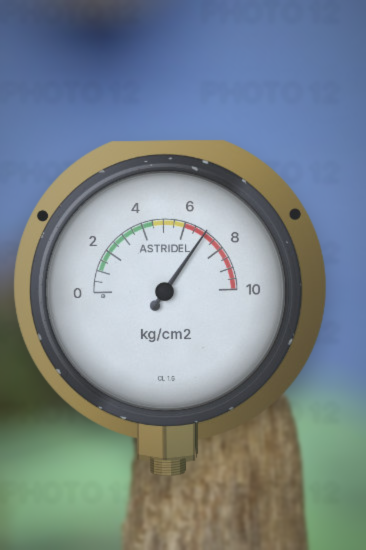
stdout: 7 kg/cm²
